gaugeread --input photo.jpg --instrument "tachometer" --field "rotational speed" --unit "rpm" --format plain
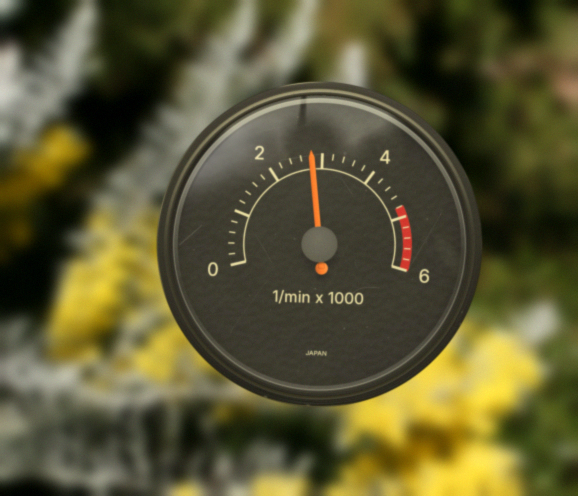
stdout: 2800 rpm
